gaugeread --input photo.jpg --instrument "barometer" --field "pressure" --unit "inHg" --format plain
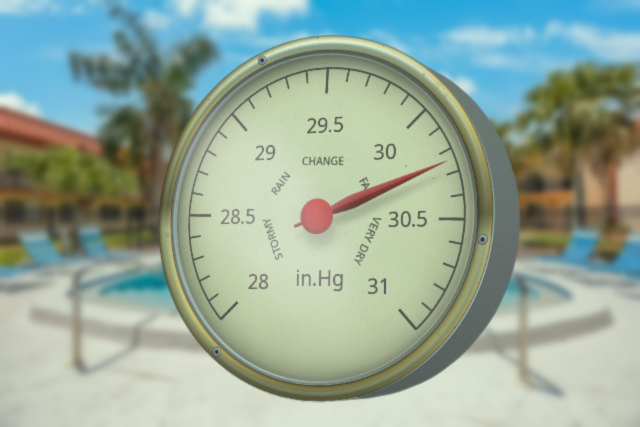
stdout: 30.25 inHg
